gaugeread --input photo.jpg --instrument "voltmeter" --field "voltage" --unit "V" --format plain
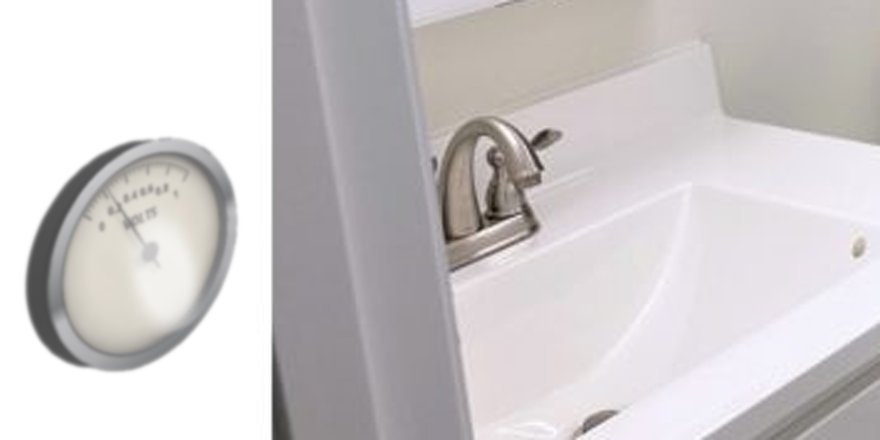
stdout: 0.2 V
